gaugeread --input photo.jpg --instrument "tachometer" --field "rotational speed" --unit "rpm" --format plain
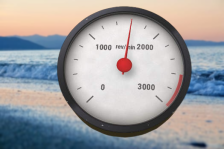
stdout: 1600 rpm
